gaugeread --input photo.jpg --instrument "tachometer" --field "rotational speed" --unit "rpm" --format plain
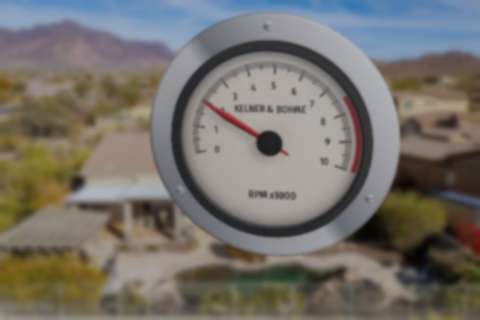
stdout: 2000 rpm
